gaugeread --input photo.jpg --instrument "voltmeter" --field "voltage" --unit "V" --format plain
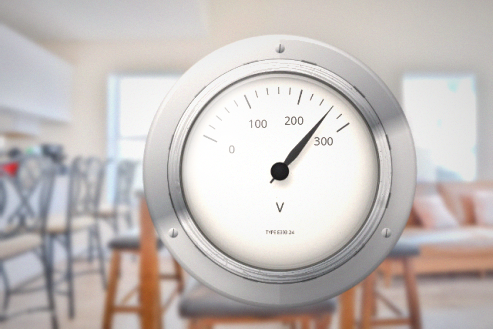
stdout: 260 V
